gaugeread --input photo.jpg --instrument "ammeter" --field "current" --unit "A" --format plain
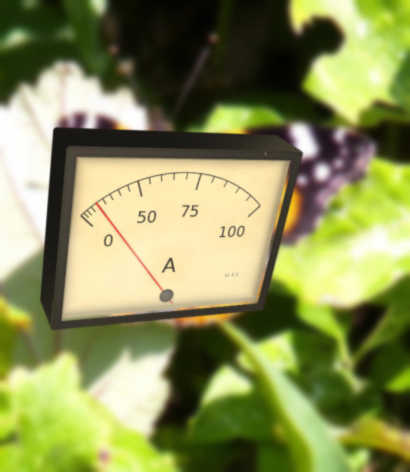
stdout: 25 A
